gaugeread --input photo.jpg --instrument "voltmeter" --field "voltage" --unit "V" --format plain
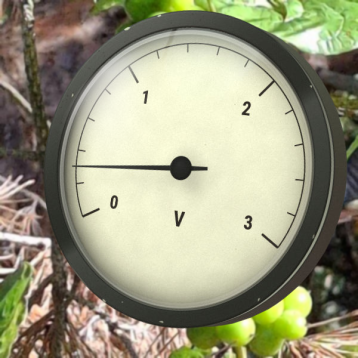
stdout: 0.3 V
